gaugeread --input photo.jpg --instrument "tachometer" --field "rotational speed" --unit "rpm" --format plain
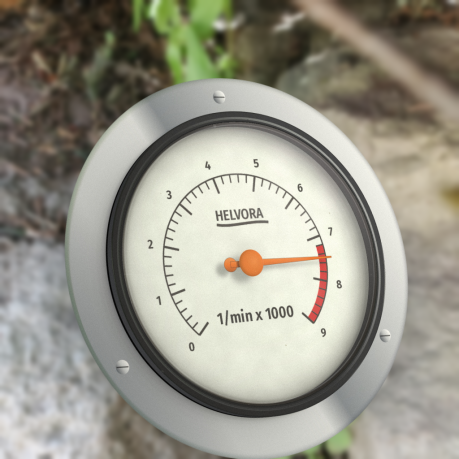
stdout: 7500 rpm
